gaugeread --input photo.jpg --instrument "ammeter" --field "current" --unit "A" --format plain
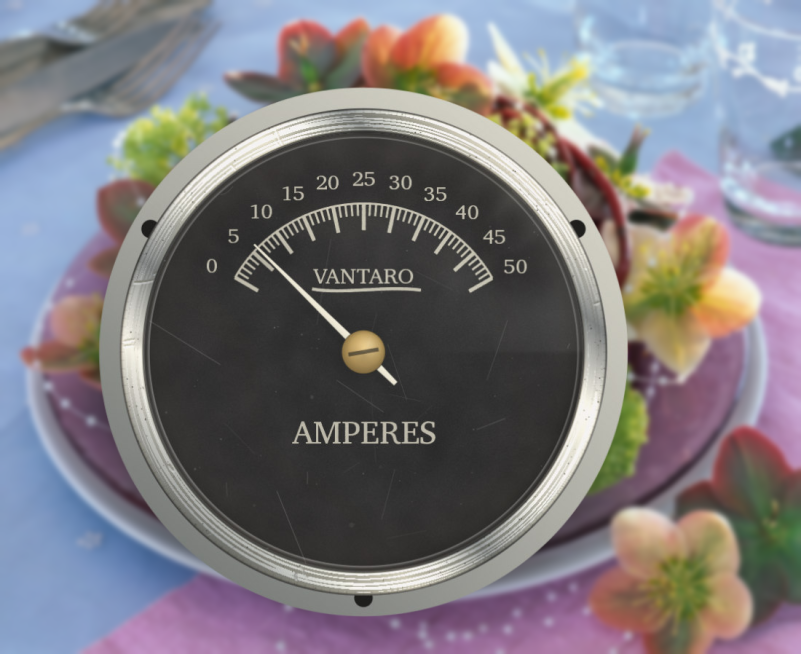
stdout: 6 A
